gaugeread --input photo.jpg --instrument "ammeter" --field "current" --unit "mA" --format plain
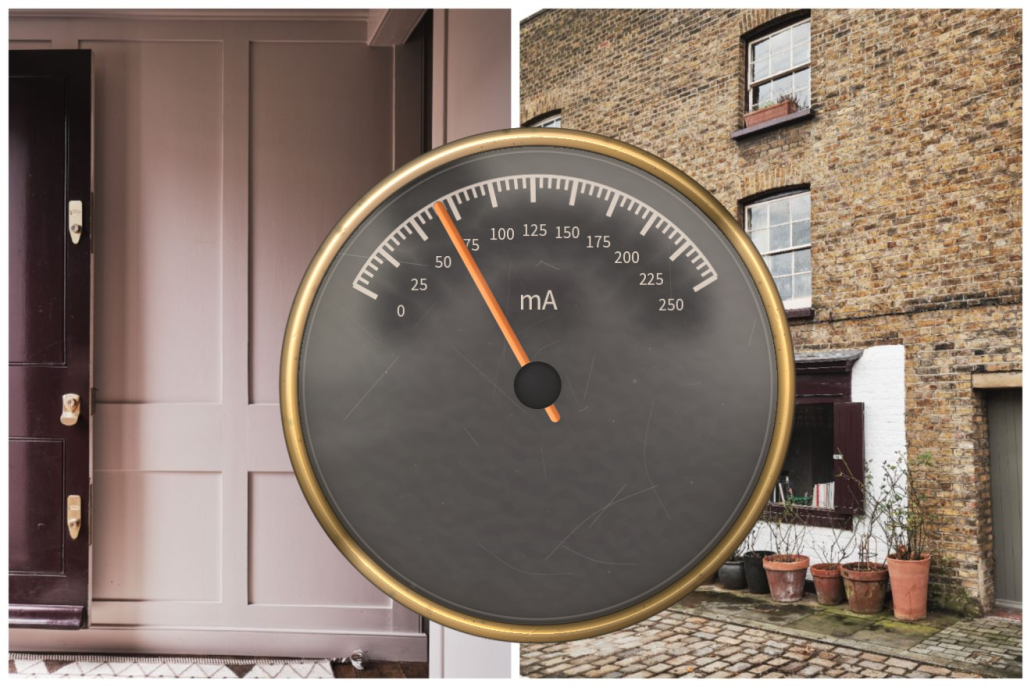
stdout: 67.5 mA
